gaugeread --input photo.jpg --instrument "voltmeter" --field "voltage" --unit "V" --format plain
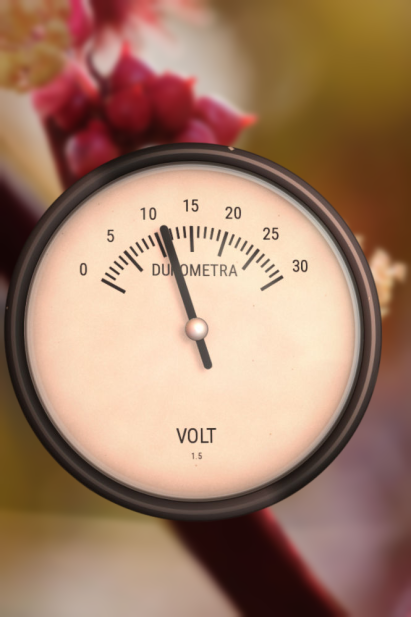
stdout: 11 V
